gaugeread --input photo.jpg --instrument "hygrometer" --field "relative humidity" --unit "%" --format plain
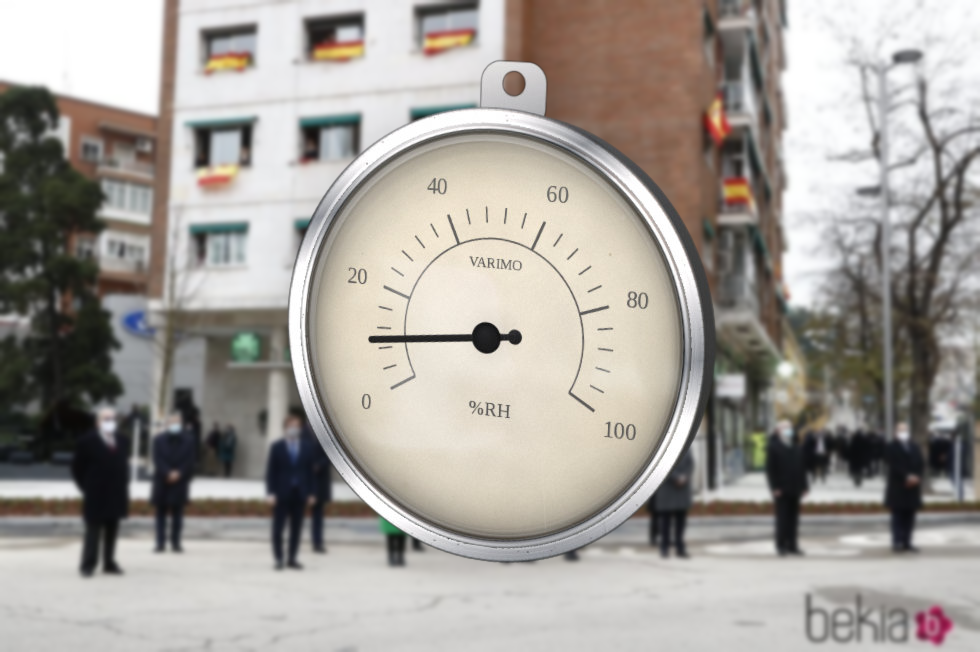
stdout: 10 %
